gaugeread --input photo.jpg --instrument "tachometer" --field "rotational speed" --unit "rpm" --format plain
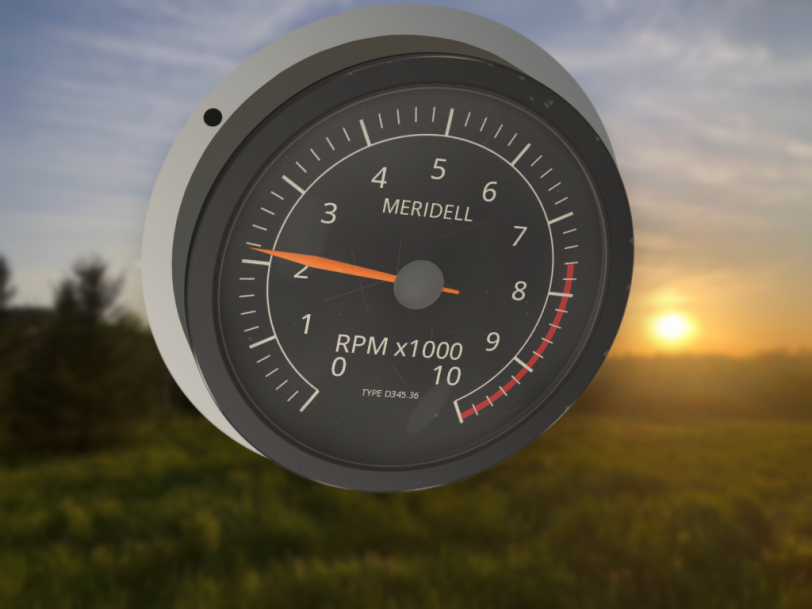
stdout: 2200 rpm
